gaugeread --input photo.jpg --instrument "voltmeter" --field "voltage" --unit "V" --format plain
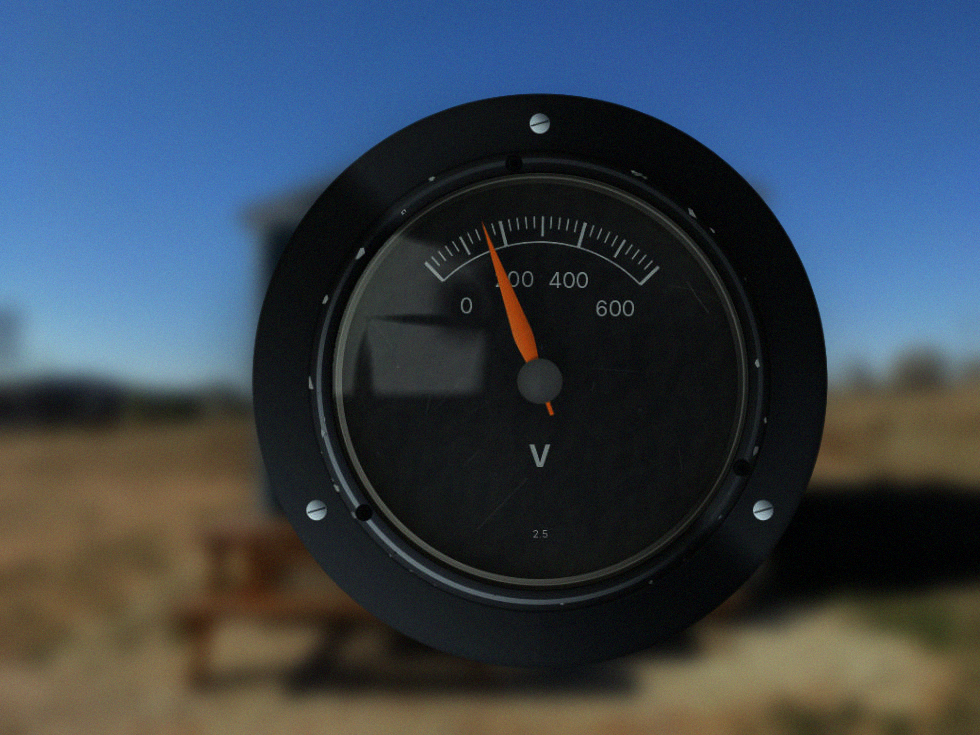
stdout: 160 V
